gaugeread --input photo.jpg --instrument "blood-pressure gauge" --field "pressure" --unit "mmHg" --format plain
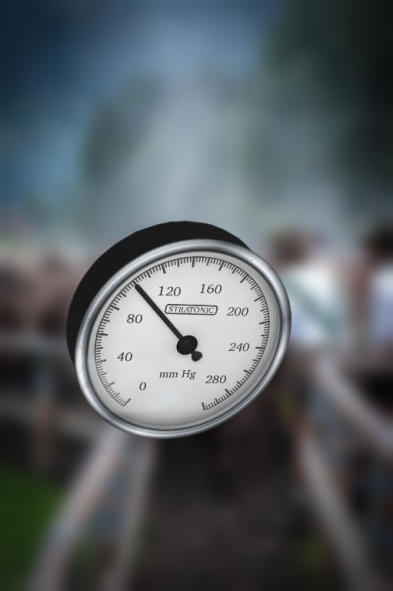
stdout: 100 mmHg
